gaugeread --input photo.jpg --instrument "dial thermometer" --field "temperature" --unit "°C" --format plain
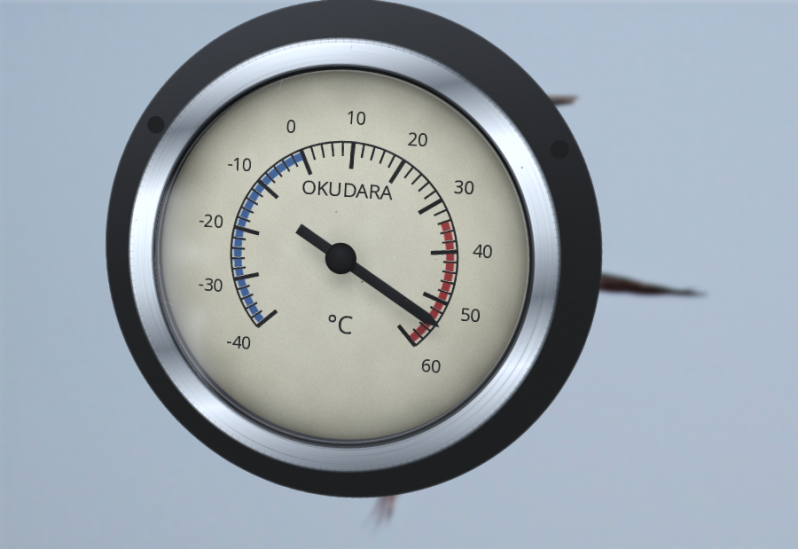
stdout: 54 °C
